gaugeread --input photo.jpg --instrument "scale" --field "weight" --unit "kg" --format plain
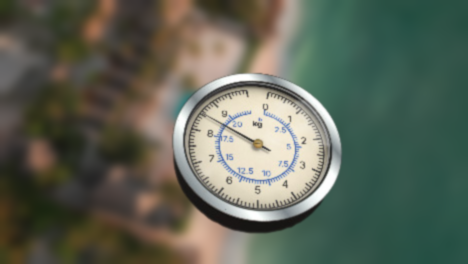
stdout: 8.5 kg
